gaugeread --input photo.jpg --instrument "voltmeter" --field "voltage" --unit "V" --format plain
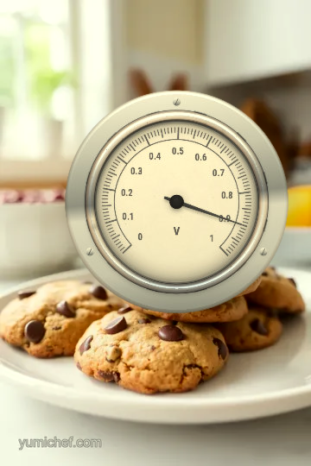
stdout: 0.9 V
